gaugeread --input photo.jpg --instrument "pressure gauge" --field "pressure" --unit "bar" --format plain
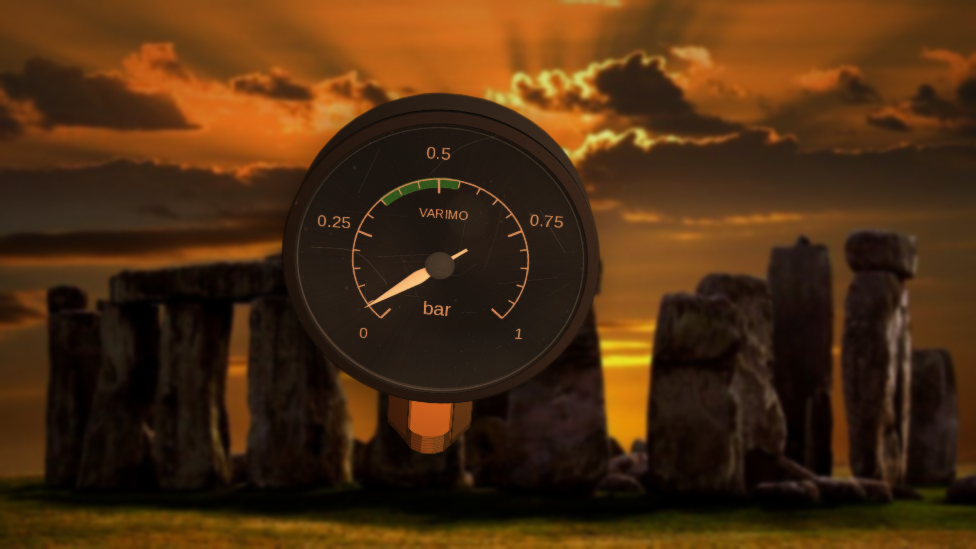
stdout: 0.05 bar
